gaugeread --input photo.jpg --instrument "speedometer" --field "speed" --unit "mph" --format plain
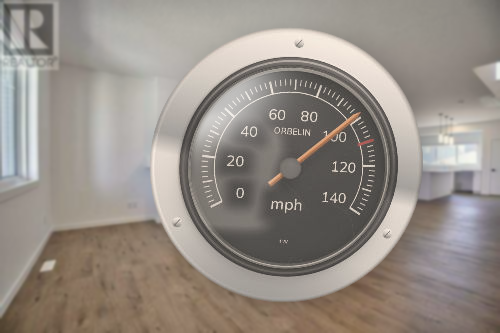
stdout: 98 mph
